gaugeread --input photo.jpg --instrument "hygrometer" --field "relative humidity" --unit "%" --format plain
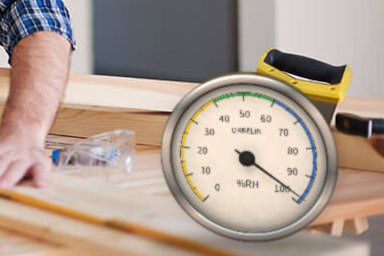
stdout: 97.5 %
